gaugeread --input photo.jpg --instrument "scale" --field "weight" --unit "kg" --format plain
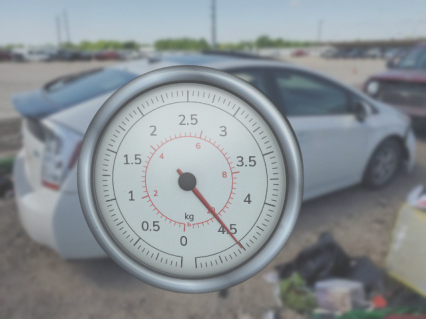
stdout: 4.5 kg
